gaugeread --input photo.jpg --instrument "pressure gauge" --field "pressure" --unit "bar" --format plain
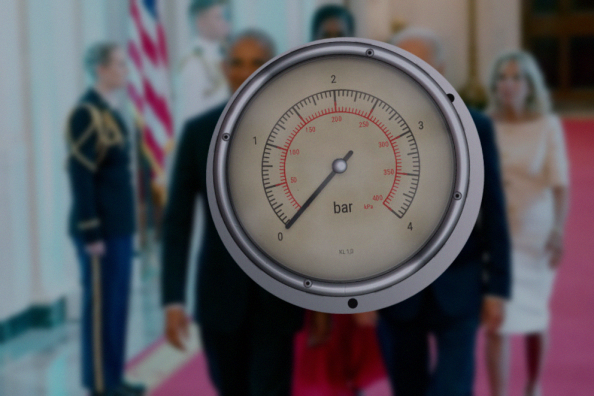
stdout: 0 bar
